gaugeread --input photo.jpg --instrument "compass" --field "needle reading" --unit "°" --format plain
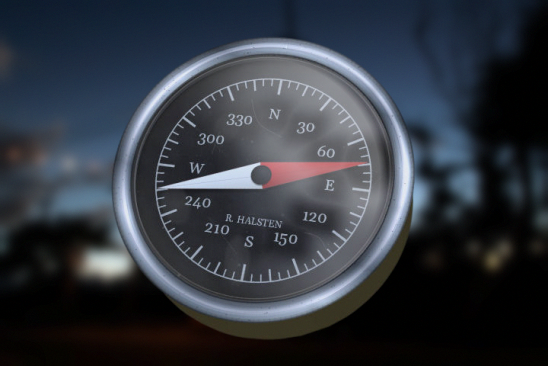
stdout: 75 °
